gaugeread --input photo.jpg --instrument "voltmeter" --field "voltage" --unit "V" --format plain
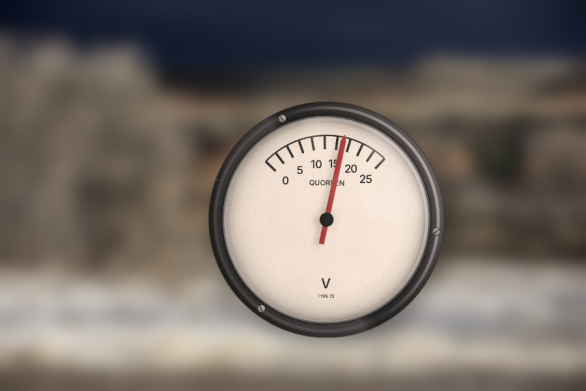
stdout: 16.25 V
